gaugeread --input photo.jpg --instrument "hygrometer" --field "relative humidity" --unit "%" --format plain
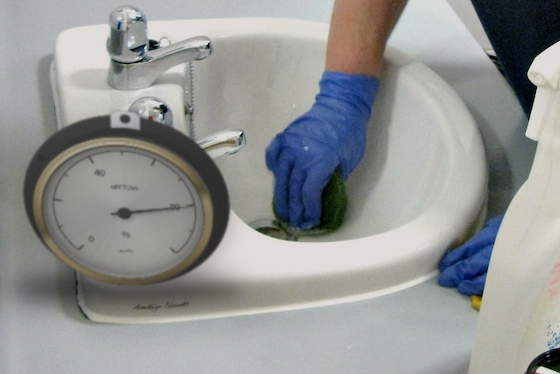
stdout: 80 %
